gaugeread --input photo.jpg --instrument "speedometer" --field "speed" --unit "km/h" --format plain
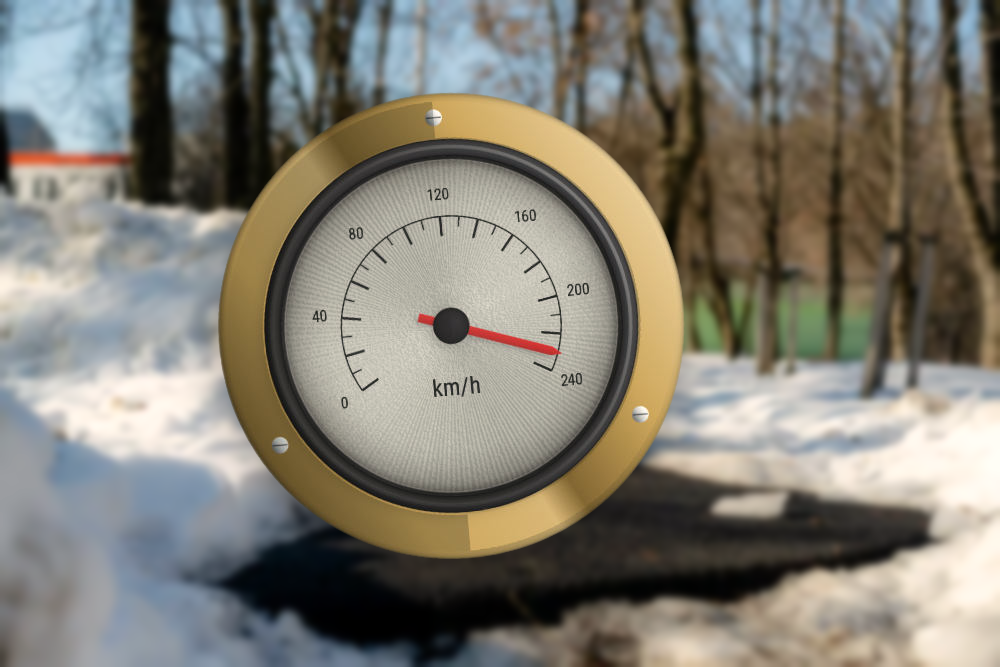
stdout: 230 km/h
